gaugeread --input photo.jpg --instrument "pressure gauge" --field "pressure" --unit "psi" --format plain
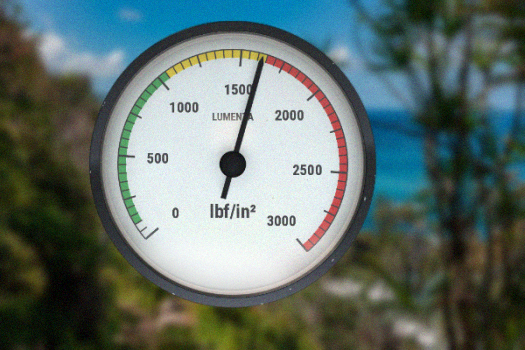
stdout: 1625 psi
